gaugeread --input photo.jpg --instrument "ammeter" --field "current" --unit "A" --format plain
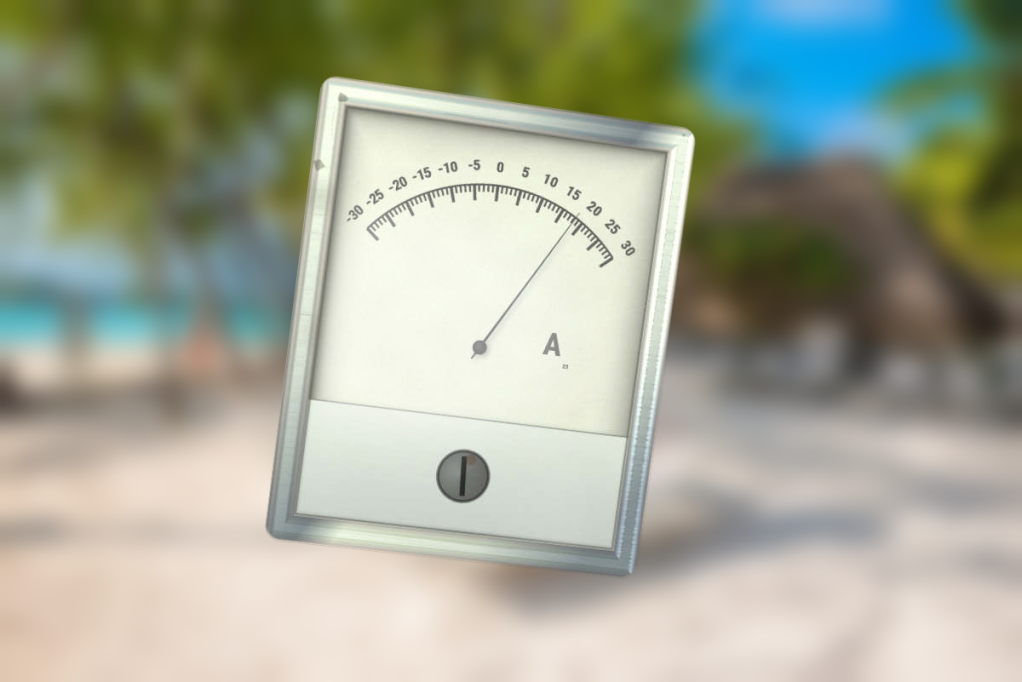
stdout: 18 A
